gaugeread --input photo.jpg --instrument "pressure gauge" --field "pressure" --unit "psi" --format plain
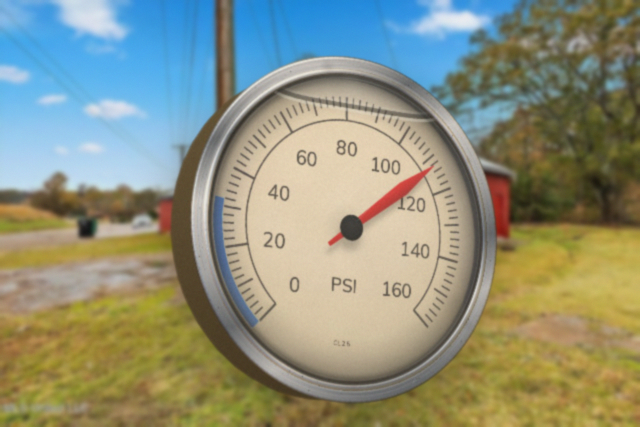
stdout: 112 psi
